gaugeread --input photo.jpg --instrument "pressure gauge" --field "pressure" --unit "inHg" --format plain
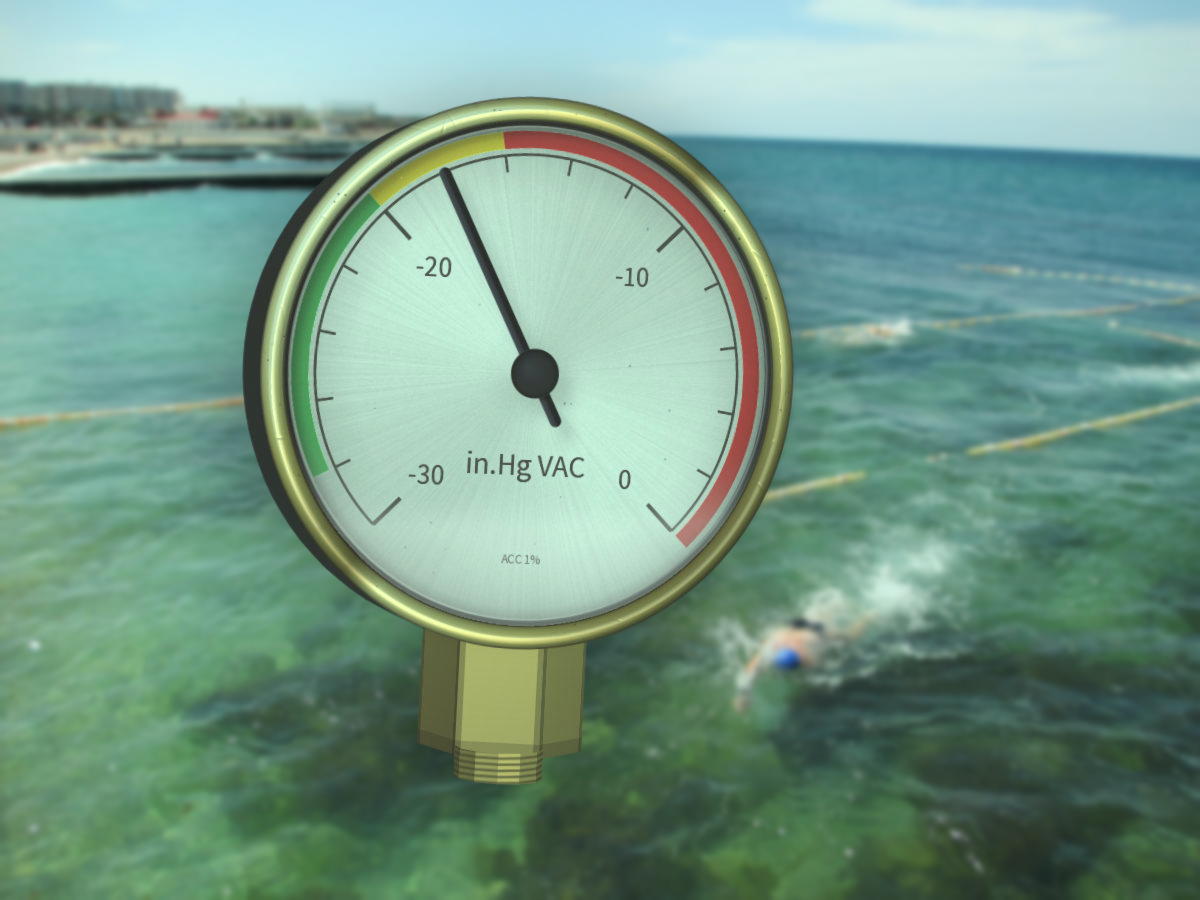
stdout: -18 inHg
